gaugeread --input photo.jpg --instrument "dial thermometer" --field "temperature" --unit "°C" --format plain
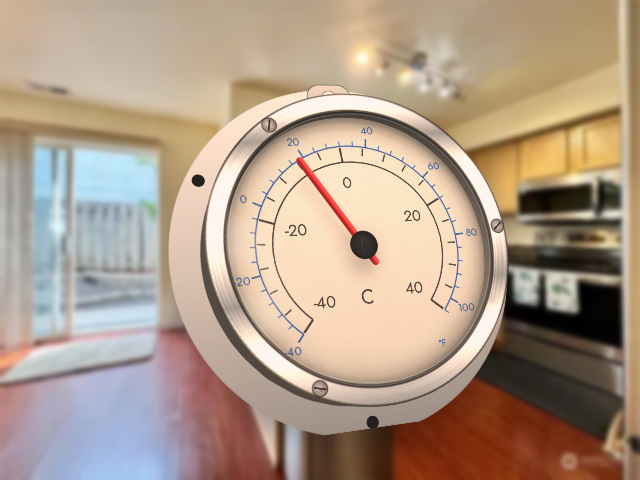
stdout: -8 °C
